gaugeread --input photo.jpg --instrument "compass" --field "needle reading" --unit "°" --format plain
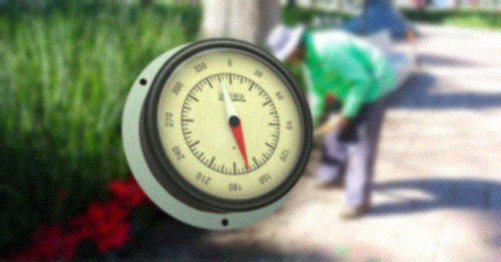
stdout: 165 °
